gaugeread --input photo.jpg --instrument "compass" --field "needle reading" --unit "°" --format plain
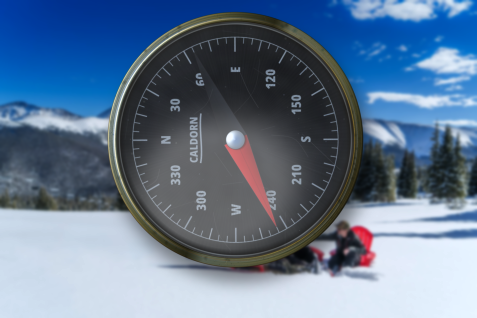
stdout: 245 °
